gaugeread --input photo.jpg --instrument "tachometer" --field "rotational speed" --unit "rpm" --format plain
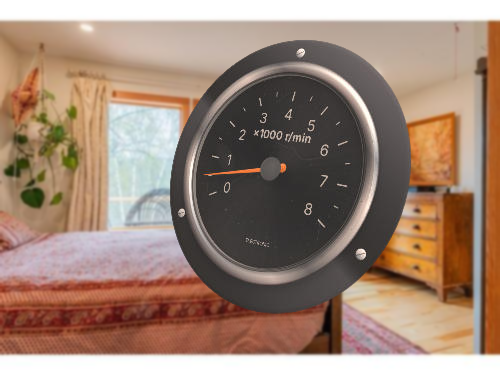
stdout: 500 rpm
